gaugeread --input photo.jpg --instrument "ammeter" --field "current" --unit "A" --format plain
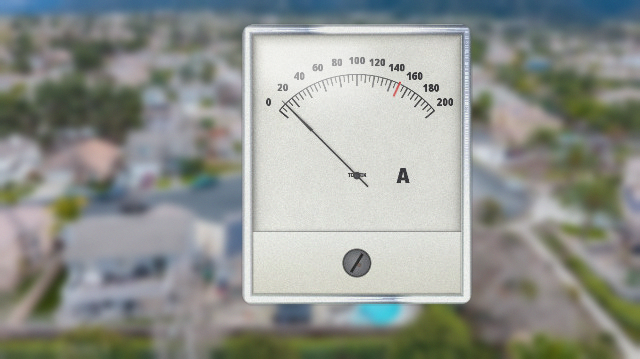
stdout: 10 A
